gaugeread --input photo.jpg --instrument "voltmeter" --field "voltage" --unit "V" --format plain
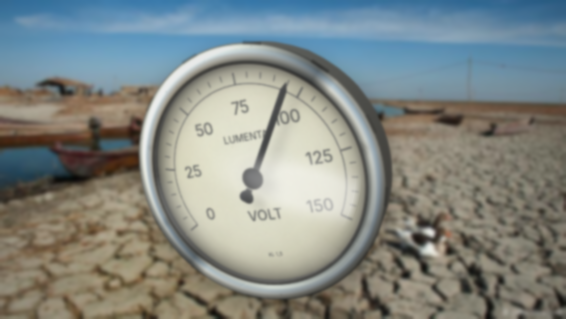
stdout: 95 V
